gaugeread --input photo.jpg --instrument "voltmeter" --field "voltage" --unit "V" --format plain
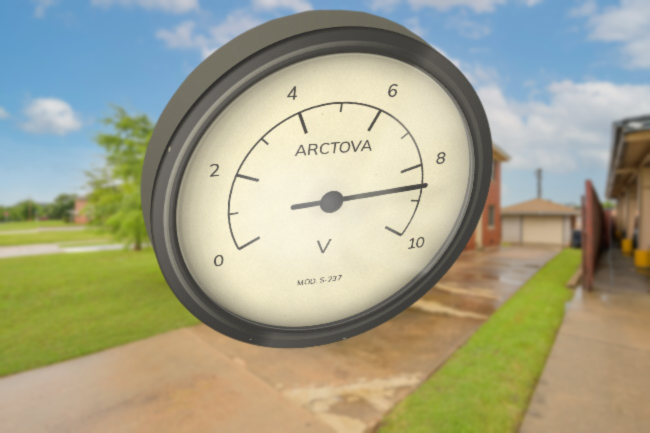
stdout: 8.5 V
